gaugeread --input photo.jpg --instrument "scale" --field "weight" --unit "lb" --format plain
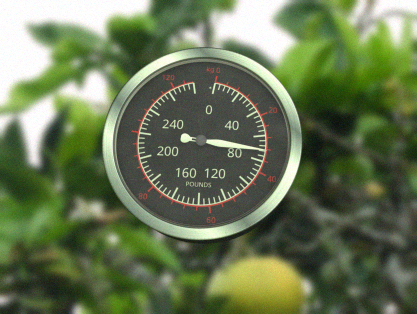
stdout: 72 lb
